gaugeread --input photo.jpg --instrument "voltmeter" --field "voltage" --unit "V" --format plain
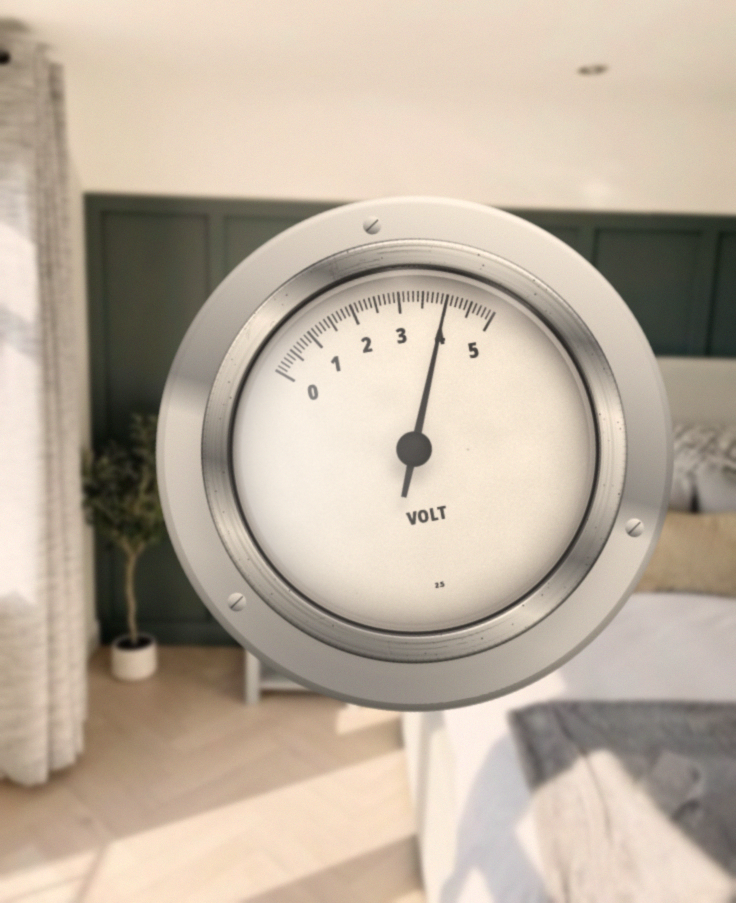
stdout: 4 V
